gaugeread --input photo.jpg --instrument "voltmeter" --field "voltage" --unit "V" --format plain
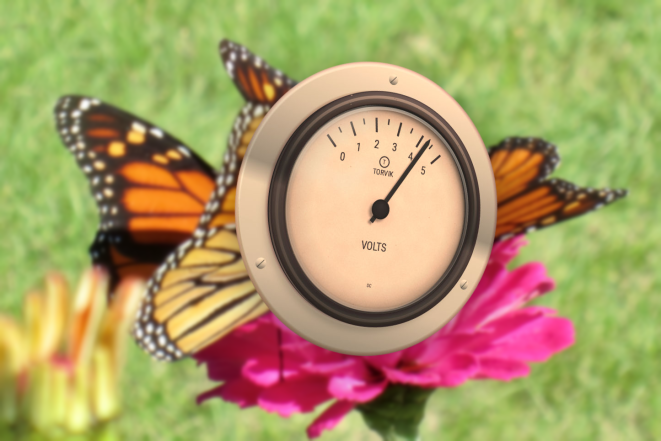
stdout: 4.25 V
